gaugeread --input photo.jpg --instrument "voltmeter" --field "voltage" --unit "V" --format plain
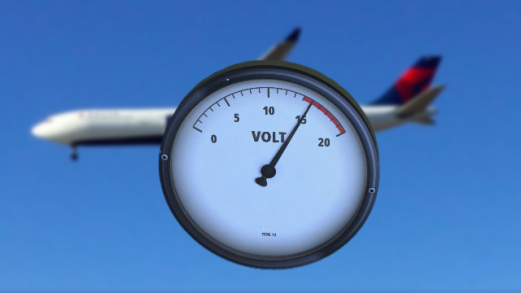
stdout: 15 V
